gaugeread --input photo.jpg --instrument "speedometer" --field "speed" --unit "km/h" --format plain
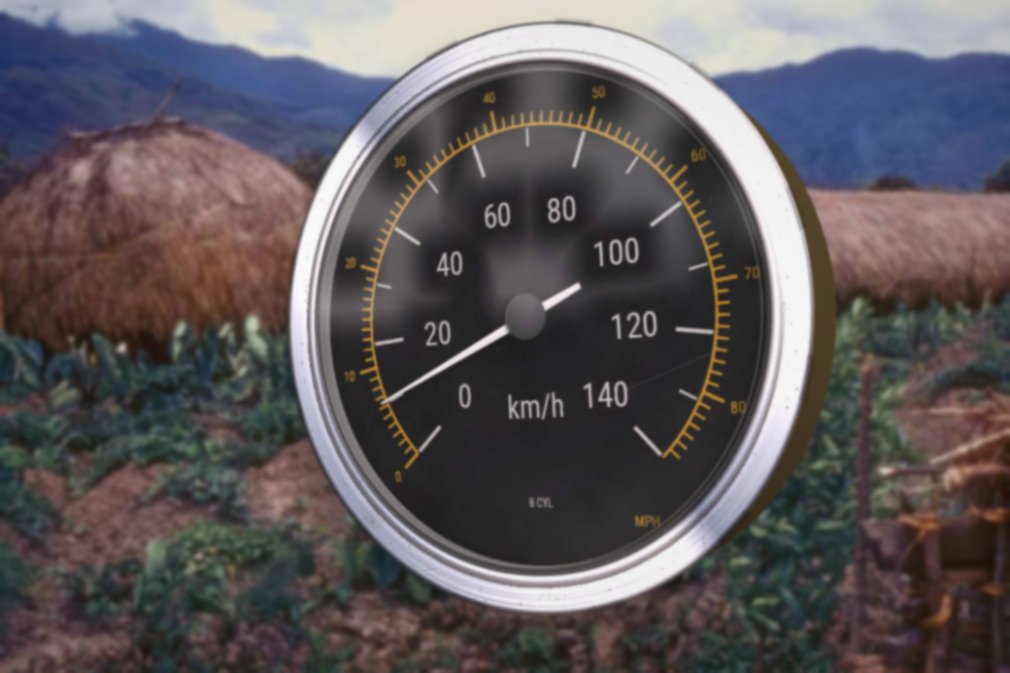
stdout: 10 km/h
